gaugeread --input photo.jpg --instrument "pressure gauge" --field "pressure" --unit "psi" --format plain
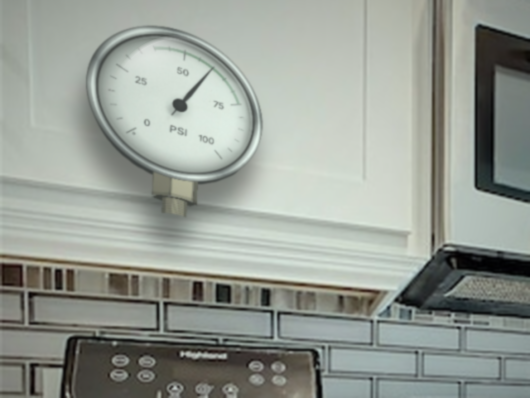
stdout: 60 psi
